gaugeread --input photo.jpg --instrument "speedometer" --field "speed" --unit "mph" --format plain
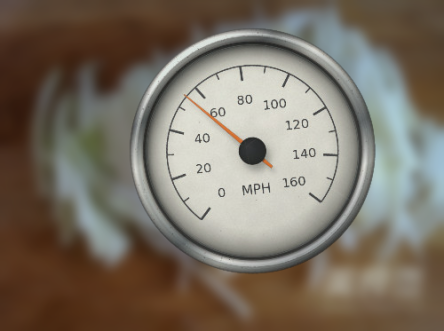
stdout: 55 mph
